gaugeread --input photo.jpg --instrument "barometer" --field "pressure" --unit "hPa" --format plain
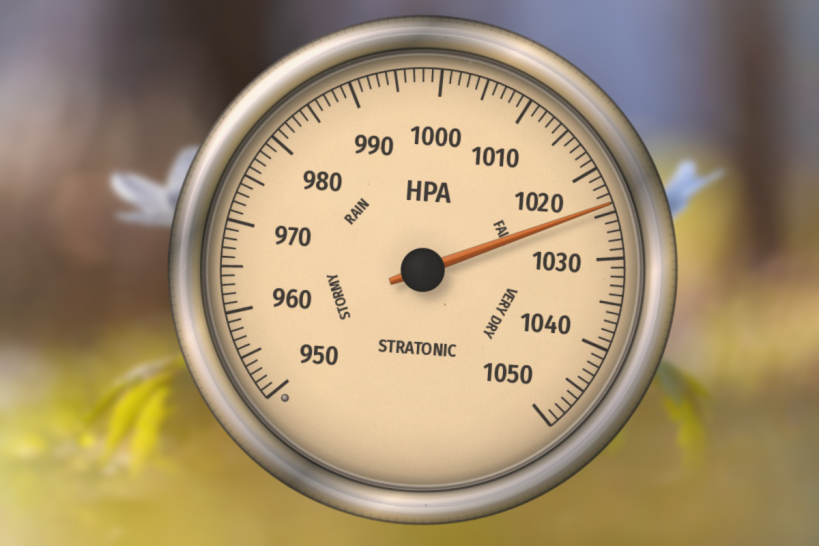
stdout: 1024 hPa
